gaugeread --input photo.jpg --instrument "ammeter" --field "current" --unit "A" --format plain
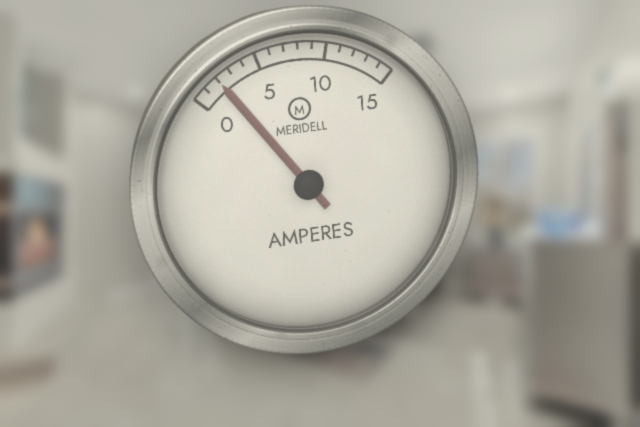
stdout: 2 A
